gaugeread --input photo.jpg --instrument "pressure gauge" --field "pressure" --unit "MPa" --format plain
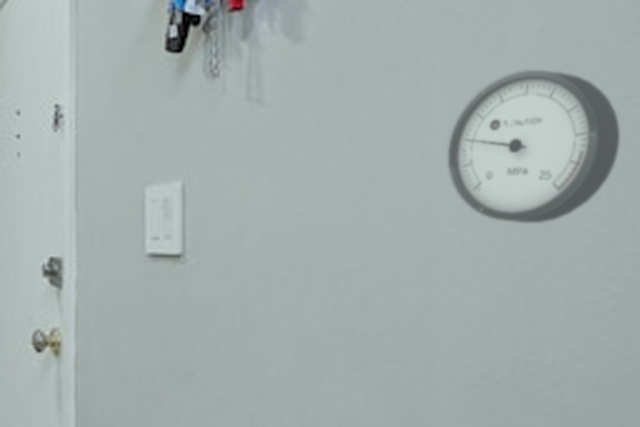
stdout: 5 MPa
